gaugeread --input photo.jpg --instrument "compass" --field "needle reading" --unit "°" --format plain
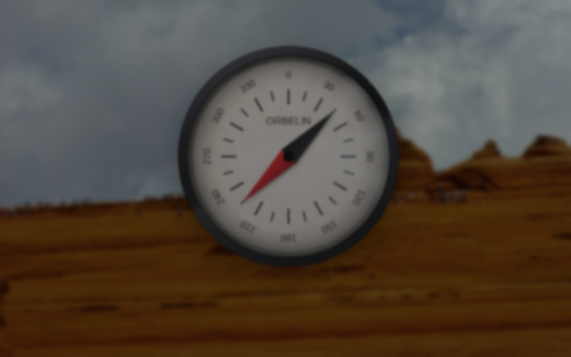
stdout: 225 °
